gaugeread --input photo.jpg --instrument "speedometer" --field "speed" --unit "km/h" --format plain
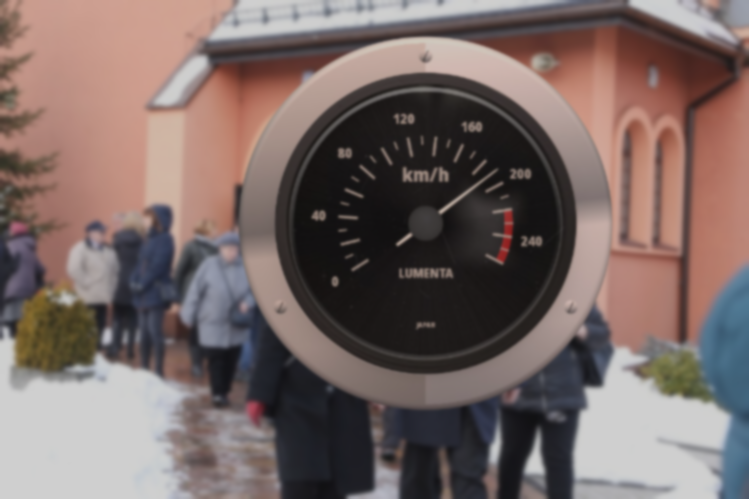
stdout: 190 km/h
